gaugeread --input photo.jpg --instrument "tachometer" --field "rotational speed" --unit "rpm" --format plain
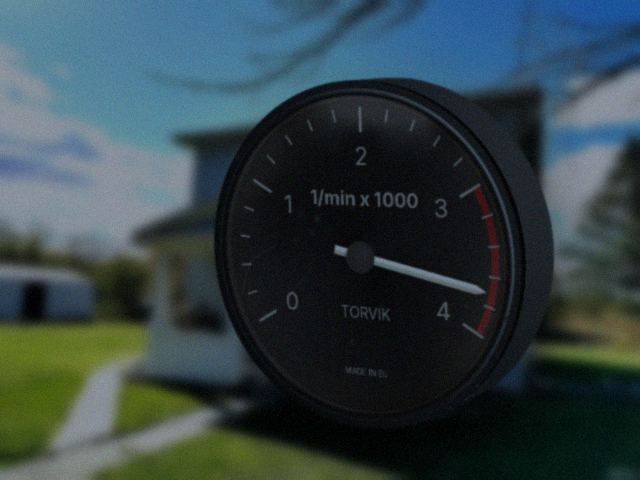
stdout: 3700 rpm
